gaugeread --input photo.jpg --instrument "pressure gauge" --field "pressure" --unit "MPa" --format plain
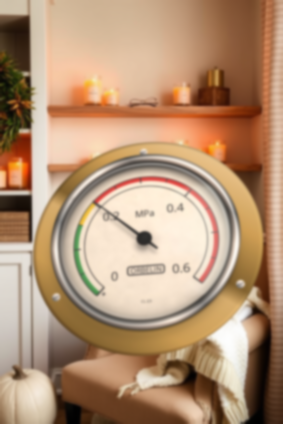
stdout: 0.2 MPa
